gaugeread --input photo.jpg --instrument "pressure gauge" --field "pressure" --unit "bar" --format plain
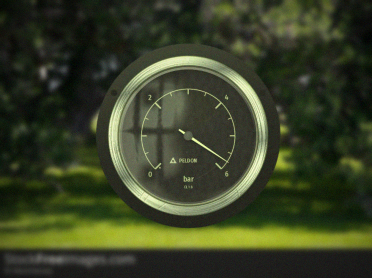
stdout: 5.75 bar
